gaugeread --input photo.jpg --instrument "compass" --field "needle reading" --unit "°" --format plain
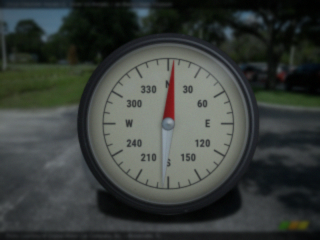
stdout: 5 °
